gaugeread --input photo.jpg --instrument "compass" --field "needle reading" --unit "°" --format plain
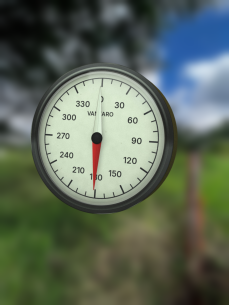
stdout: 180 °
